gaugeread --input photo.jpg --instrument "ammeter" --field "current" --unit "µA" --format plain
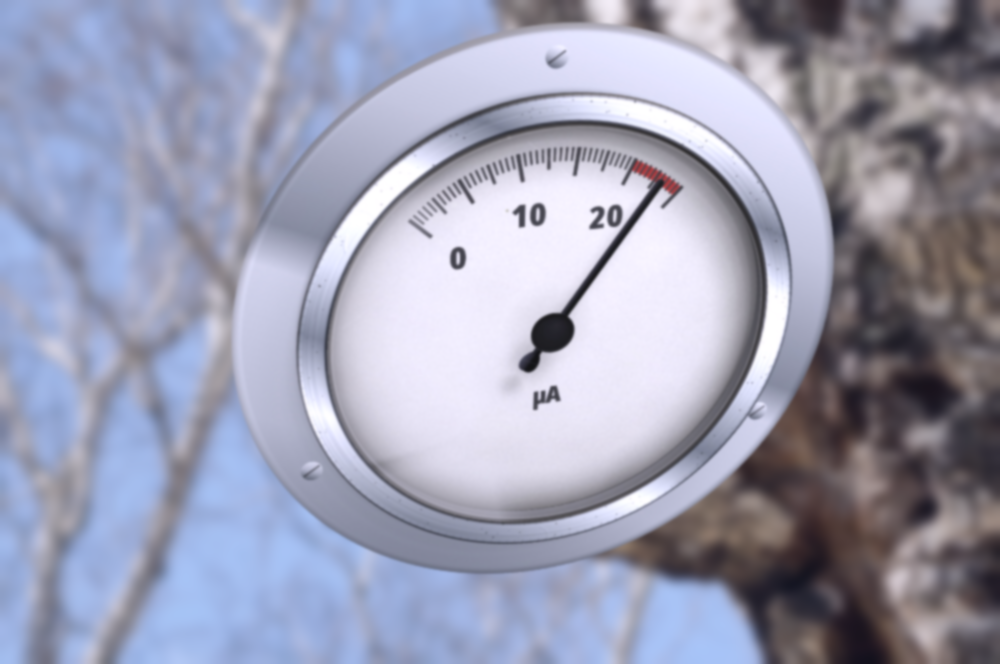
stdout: 22.5 µA
